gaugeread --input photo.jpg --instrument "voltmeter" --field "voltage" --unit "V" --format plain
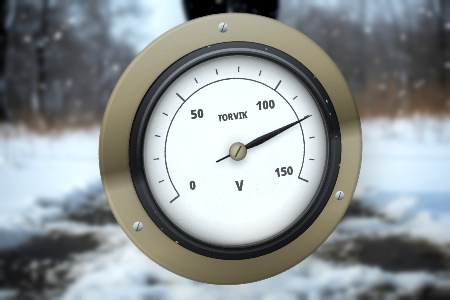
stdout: 120 V
